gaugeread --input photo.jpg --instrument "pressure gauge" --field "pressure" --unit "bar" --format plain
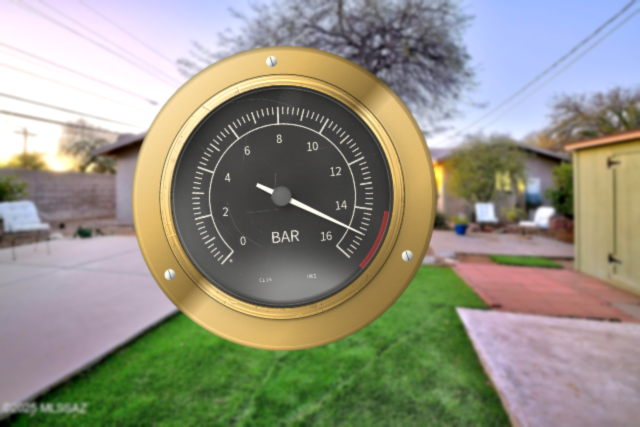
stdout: 15 bar
